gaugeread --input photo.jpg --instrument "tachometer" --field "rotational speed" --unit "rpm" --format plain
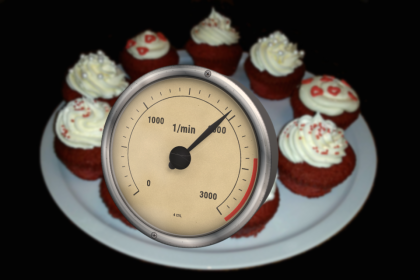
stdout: 1950 rpm
